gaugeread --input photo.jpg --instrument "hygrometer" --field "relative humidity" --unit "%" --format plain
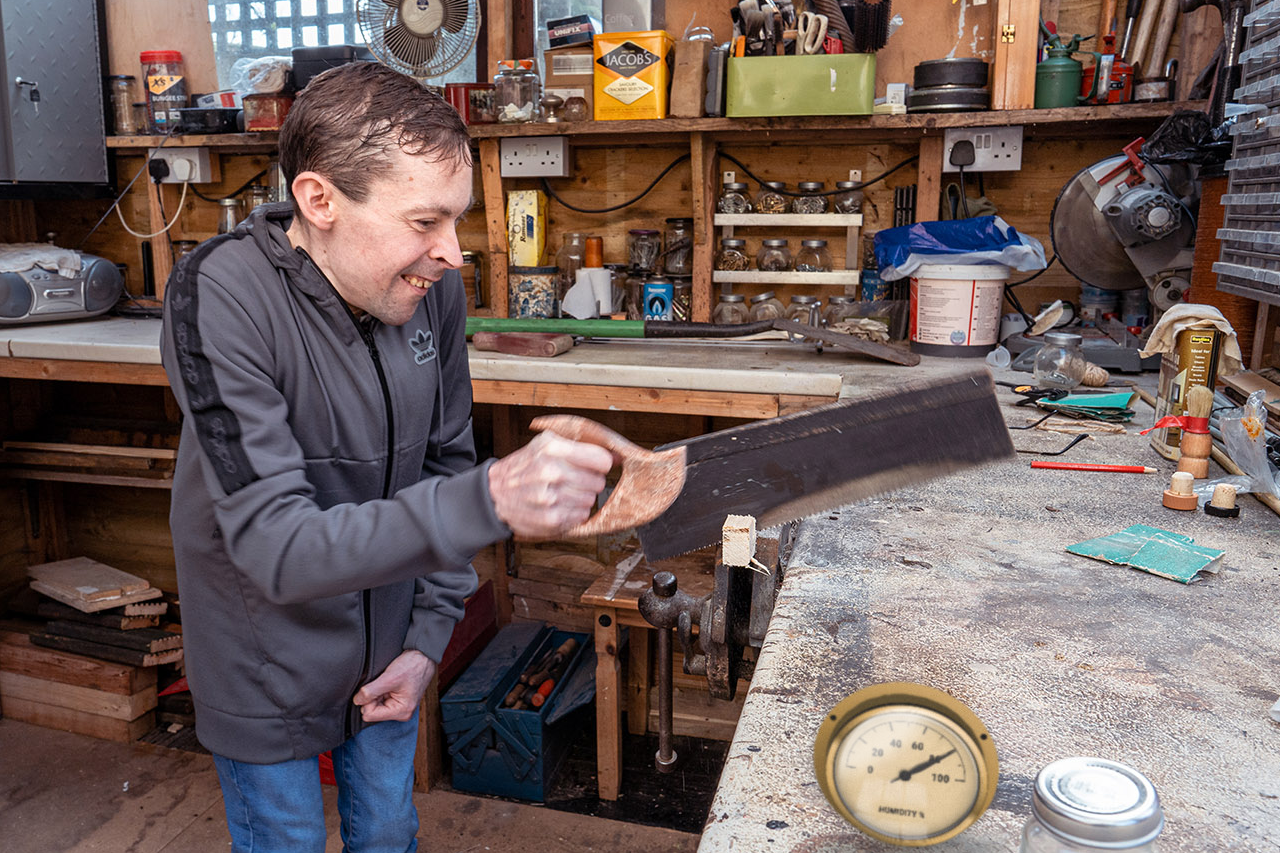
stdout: 80 %
